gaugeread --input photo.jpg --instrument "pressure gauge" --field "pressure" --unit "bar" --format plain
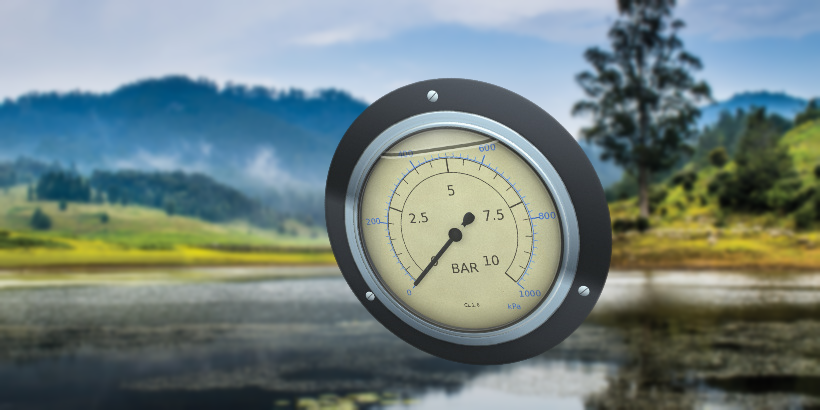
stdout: 0 bar
